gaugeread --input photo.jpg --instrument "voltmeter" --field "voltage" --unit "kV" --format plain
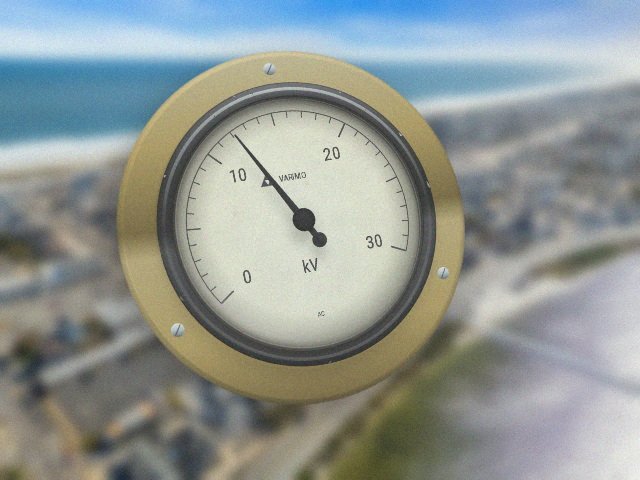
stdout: 12 kV
